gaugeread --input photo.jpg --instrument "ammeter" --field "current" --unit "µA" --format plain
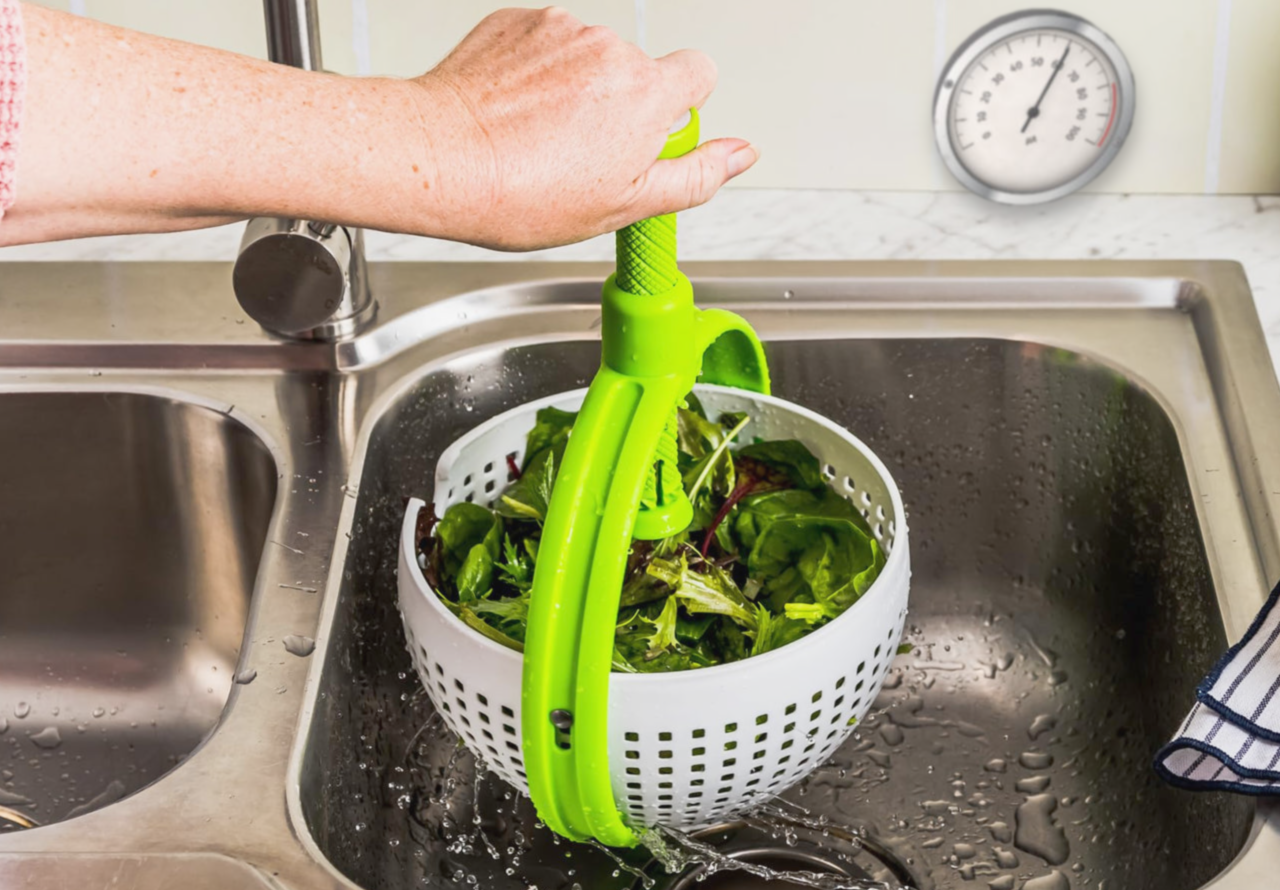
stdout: 60 µA
